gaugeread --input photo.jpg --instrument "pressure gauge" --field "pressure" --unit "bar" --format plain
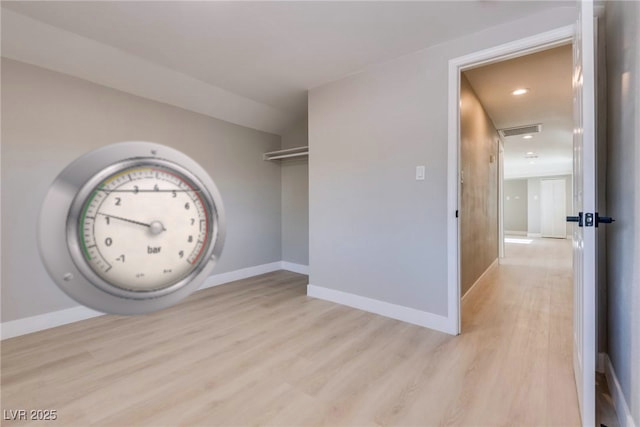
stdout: 1.2 bar
